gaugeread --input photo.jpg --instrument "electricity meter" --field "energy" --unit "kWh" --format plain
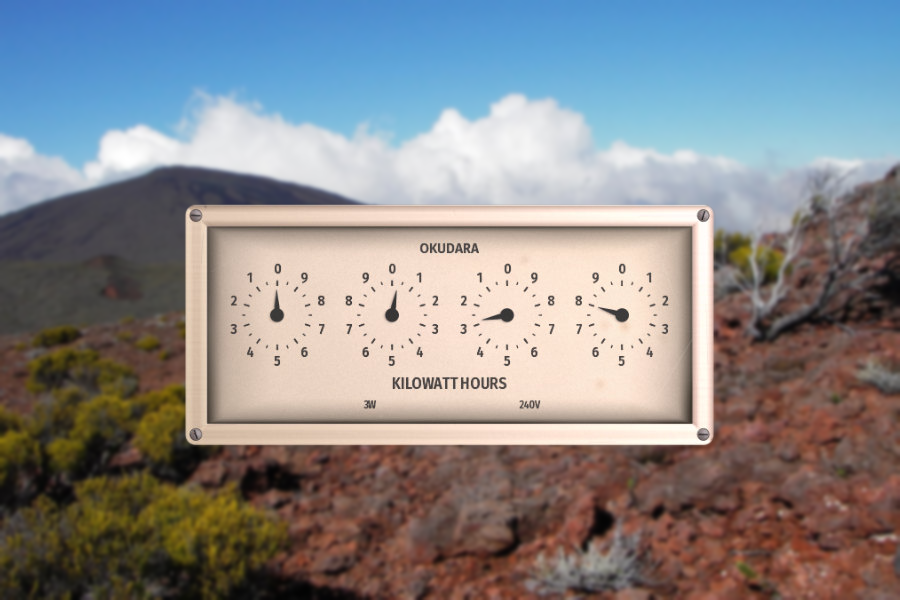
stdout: 28 kWh
